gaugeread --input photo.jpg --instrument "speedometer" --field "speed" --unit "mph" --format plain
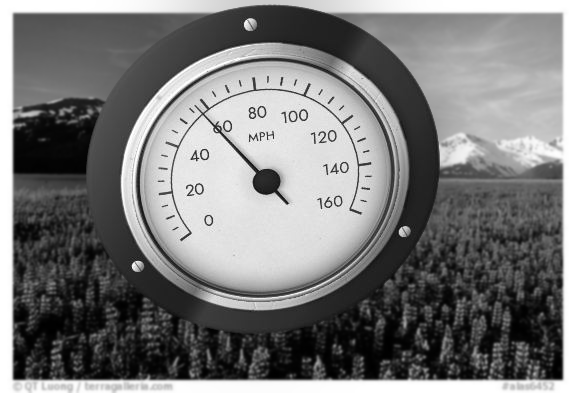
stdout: 57.5 mph
